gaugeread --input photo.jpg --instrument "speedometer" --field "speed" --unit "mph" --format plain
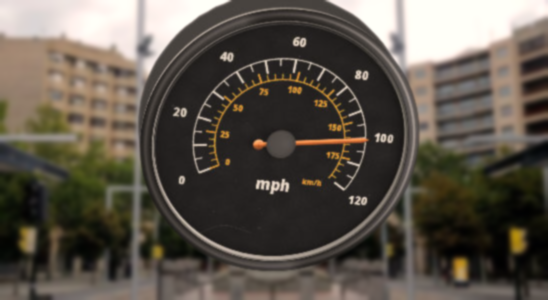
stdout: 100 mph
